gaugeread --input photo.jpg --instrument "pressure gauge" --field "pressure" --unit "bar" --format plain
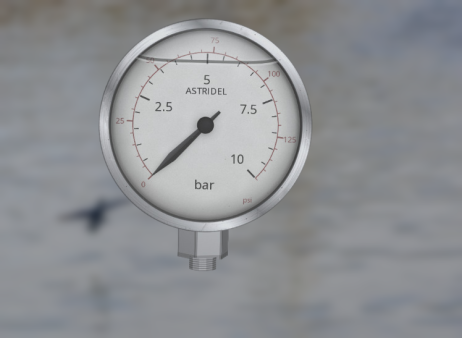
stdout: 0 bar
